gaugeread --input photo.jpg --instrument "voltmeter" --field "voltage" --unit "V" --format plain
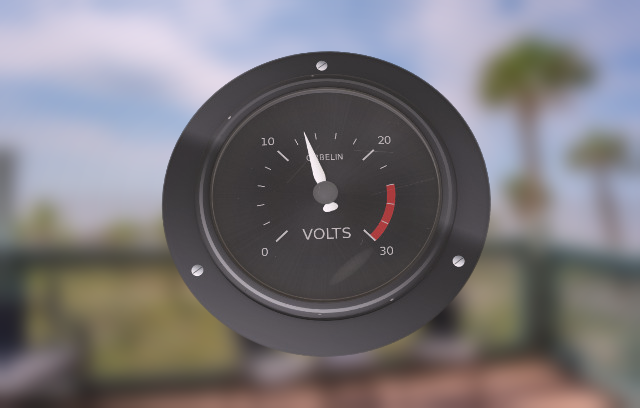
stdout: 13 V
